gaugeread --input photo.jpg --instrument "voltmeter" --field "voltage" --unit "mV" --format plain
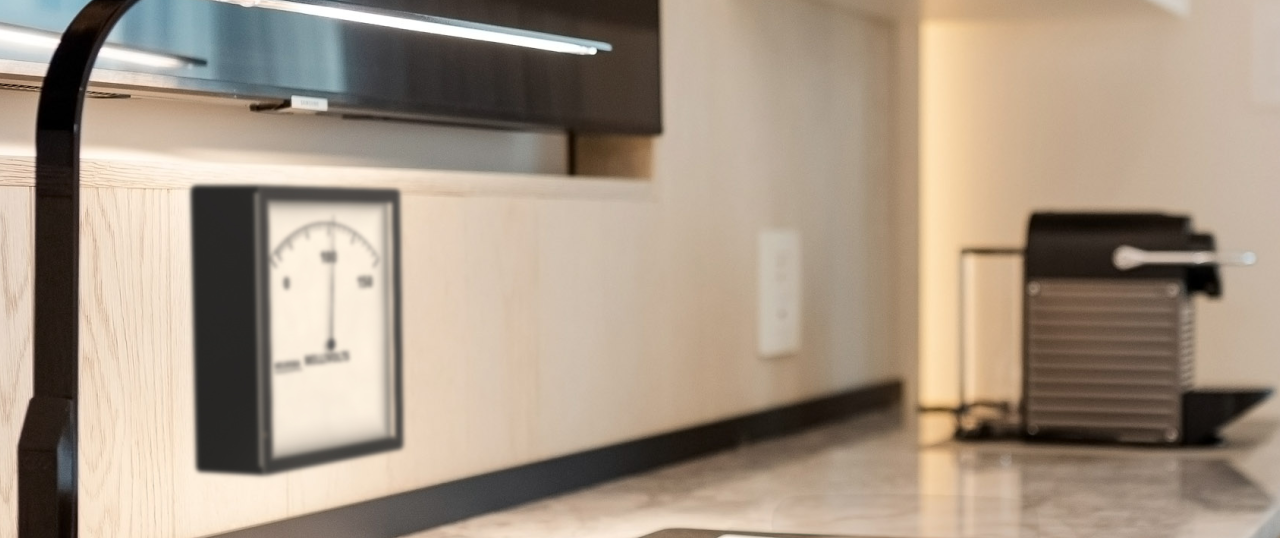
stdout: 100 mV
